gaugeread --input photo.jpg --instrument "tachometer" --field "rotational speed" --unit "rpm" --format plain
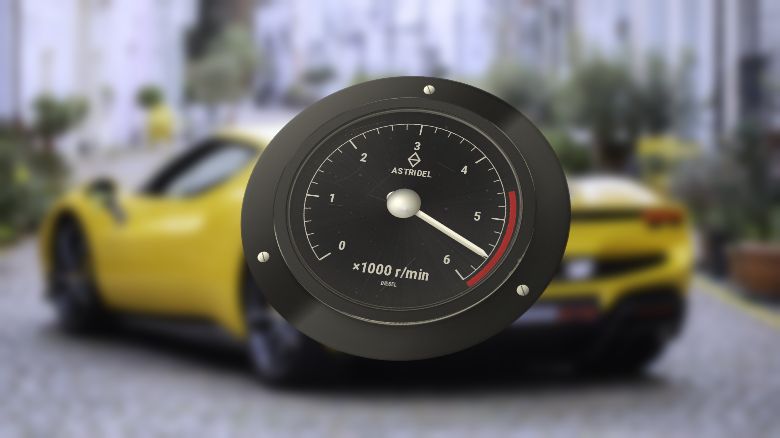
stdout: 5600 rpm
